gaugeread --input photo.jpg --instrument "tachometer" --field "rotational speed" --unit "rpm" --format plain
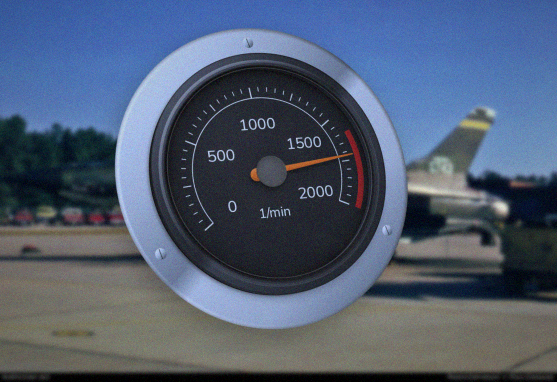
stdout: 1725 rpm
